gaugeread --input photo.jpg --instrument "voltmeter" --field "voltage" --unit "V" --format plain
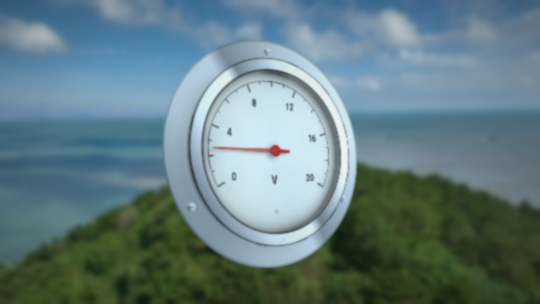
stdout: 2.5 V
